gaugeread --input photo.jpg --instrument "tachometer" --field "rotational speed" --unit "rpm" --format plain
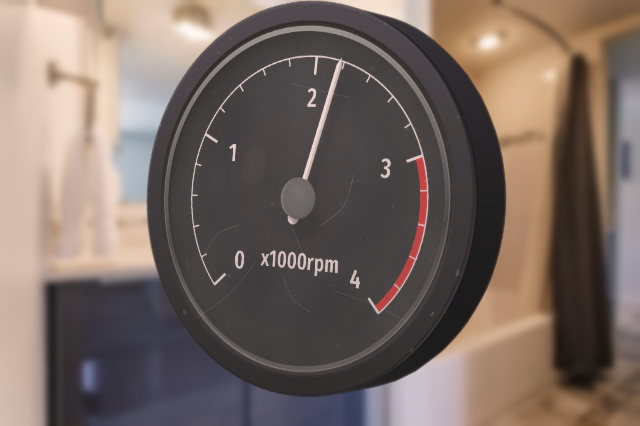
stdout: 2200 rpm
